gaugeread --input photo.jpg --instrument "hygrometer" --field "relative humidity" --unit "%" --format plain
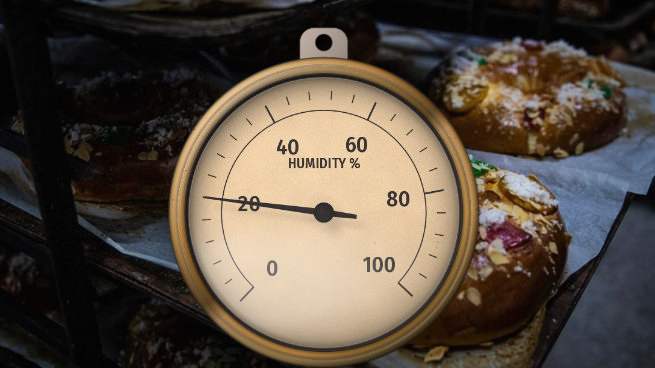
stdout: 20 %
